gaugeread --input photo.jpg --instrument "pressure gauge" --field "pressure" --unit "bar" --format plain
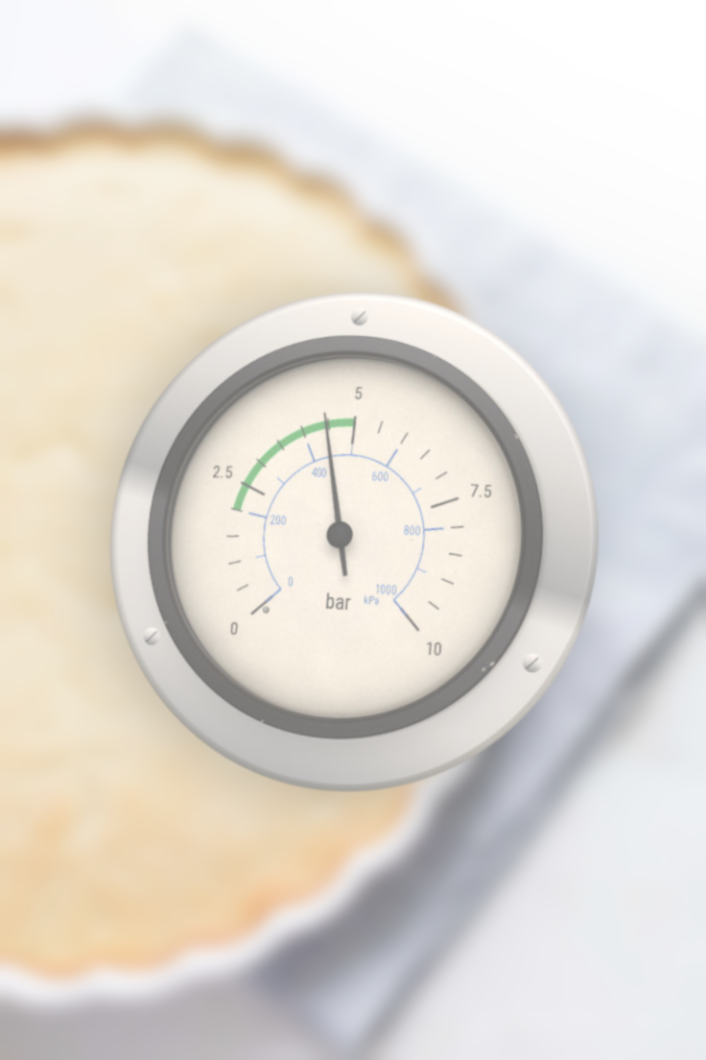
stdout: 4.5 bar
